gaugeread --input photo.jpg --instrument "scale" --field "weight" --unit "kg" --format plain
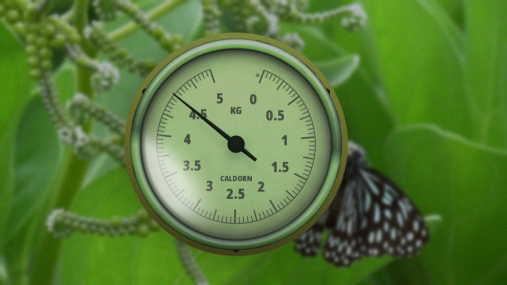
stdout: 4.5 kg
